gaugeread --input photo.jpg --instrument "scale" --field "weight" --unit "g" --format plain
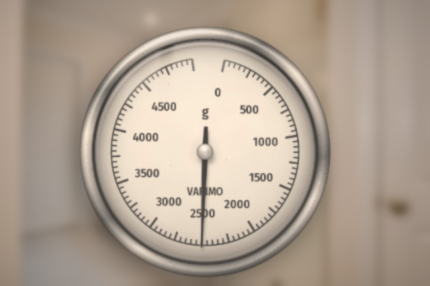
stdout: 2500 g
